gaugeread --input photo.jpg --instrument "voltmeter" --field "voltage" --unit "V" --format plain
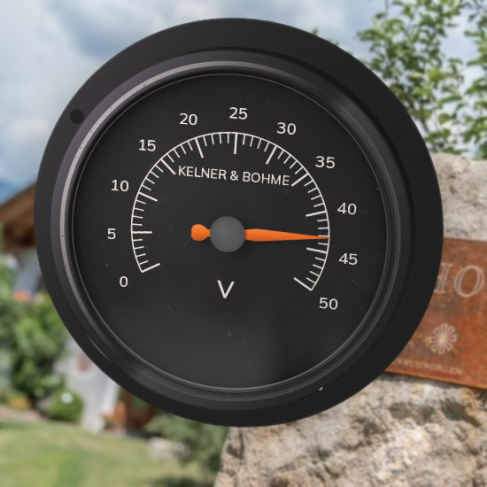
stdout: 43 V
